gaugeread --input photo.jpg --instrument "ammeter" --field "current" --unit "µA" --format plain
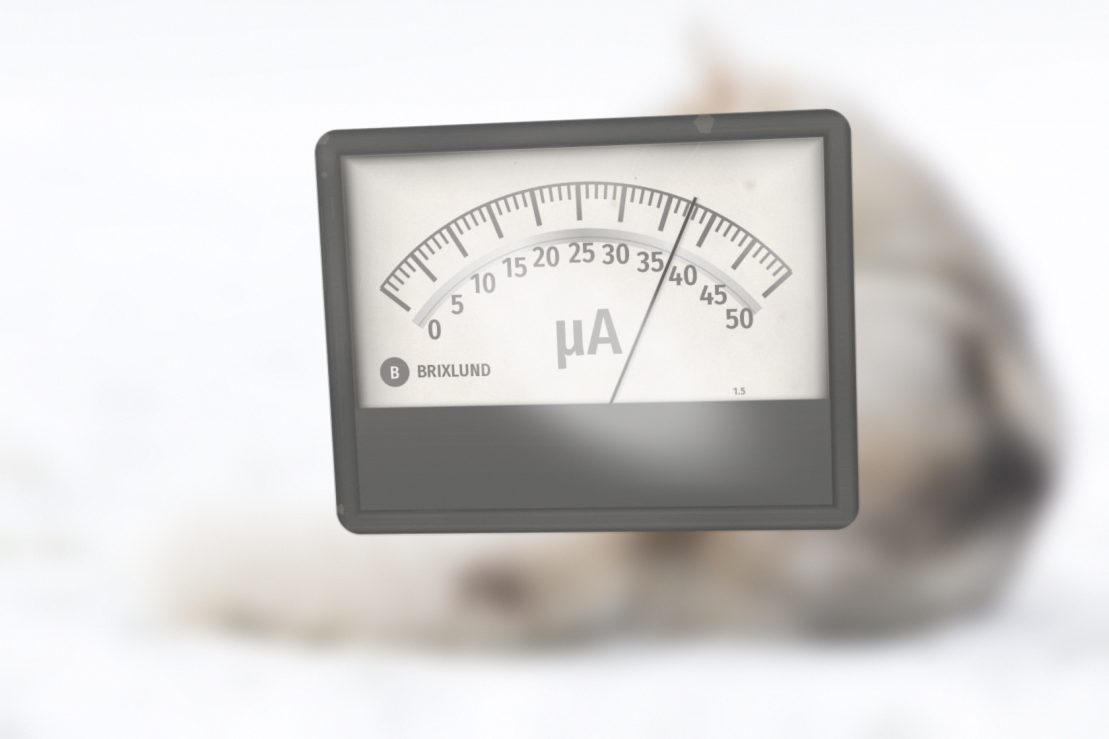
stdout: 37.5 µA
